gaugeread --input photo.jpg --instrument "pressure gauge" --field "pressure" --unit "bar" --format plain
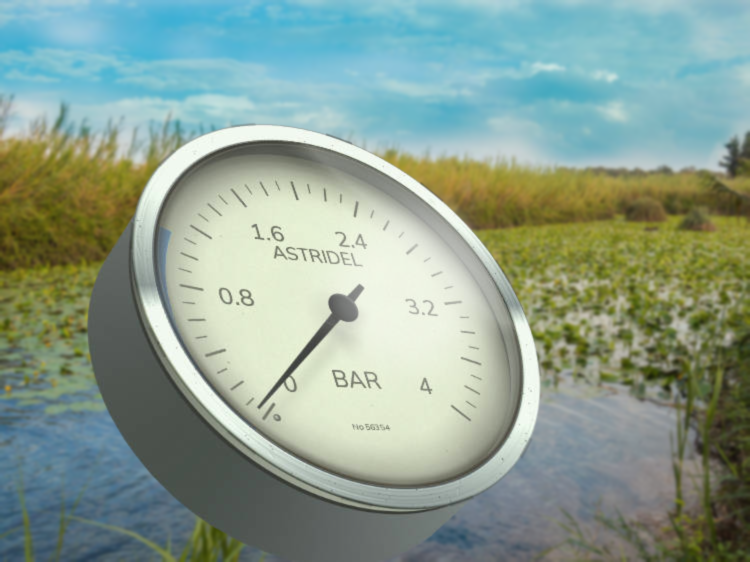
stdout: 0.05 bar
